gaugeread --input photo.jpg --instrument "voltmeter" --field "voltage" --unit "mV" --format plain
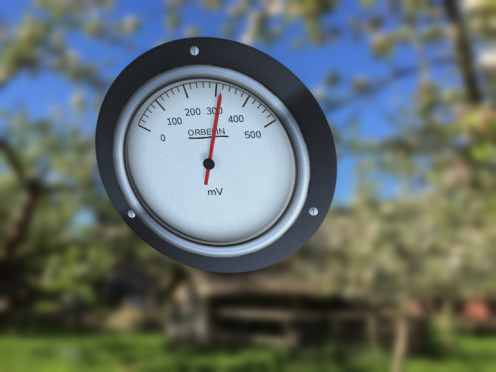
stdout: 320 mV
